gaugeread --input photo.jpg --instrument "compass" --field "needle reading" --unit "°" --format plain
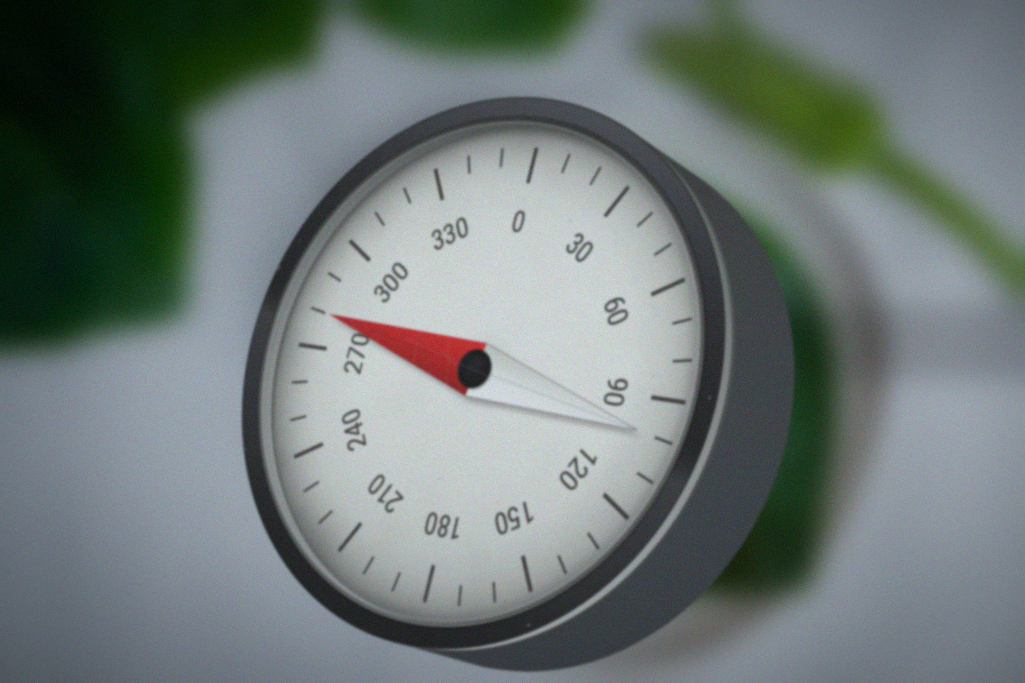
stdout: 280 °
